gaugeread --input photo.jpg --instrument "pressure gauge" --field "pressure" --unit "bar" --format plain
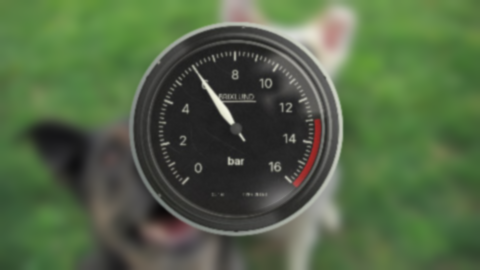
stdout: 6 bar
